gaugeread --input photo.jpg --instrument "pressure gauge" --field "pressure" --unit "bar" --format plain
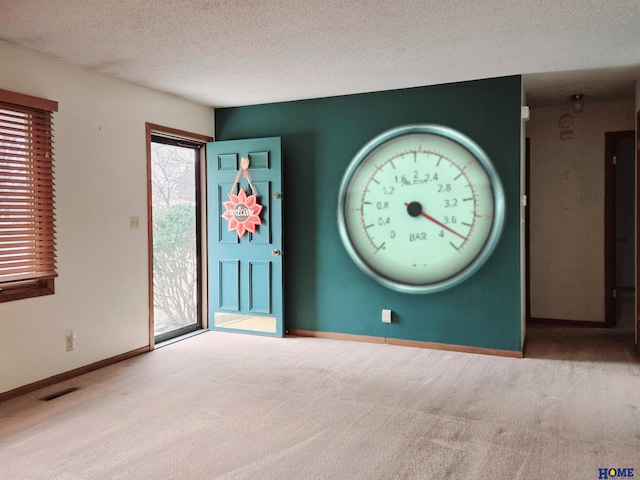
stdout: 3.8 bar
